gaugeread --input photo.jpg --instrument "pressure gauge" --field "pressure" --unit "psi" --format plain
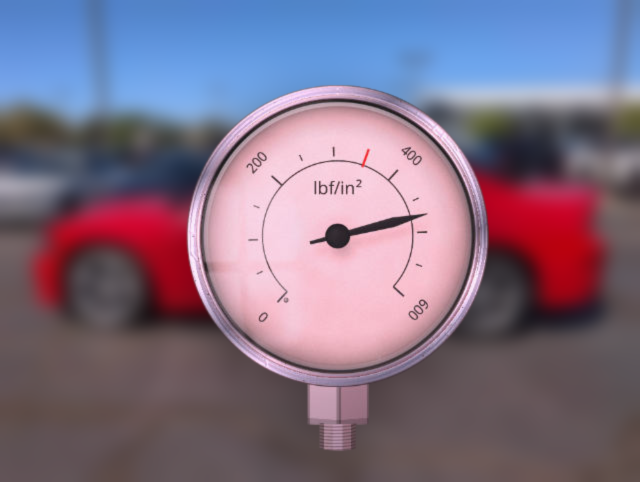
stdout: 475 psi
